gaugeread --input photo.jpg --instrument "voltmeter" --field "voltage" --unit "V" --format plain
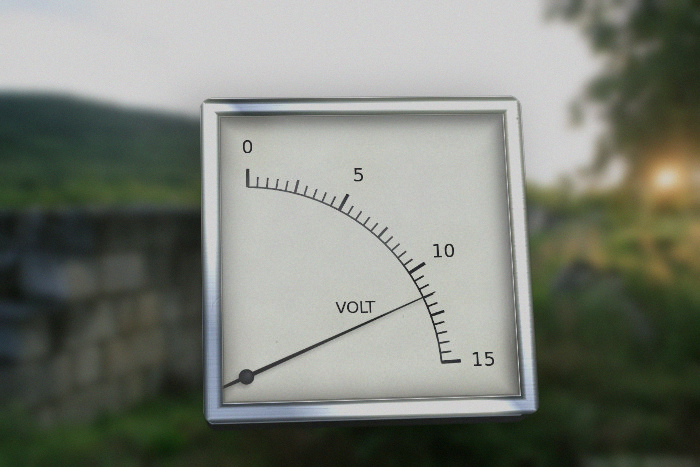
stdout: 11.5 V
